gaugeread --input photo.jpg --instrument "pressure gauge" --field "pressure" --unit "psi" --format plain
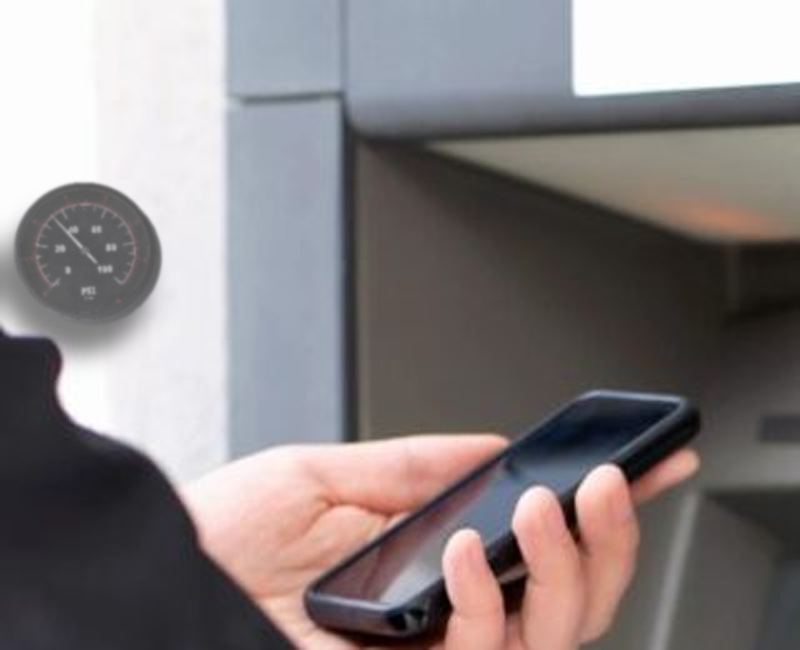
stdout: 35 psi
